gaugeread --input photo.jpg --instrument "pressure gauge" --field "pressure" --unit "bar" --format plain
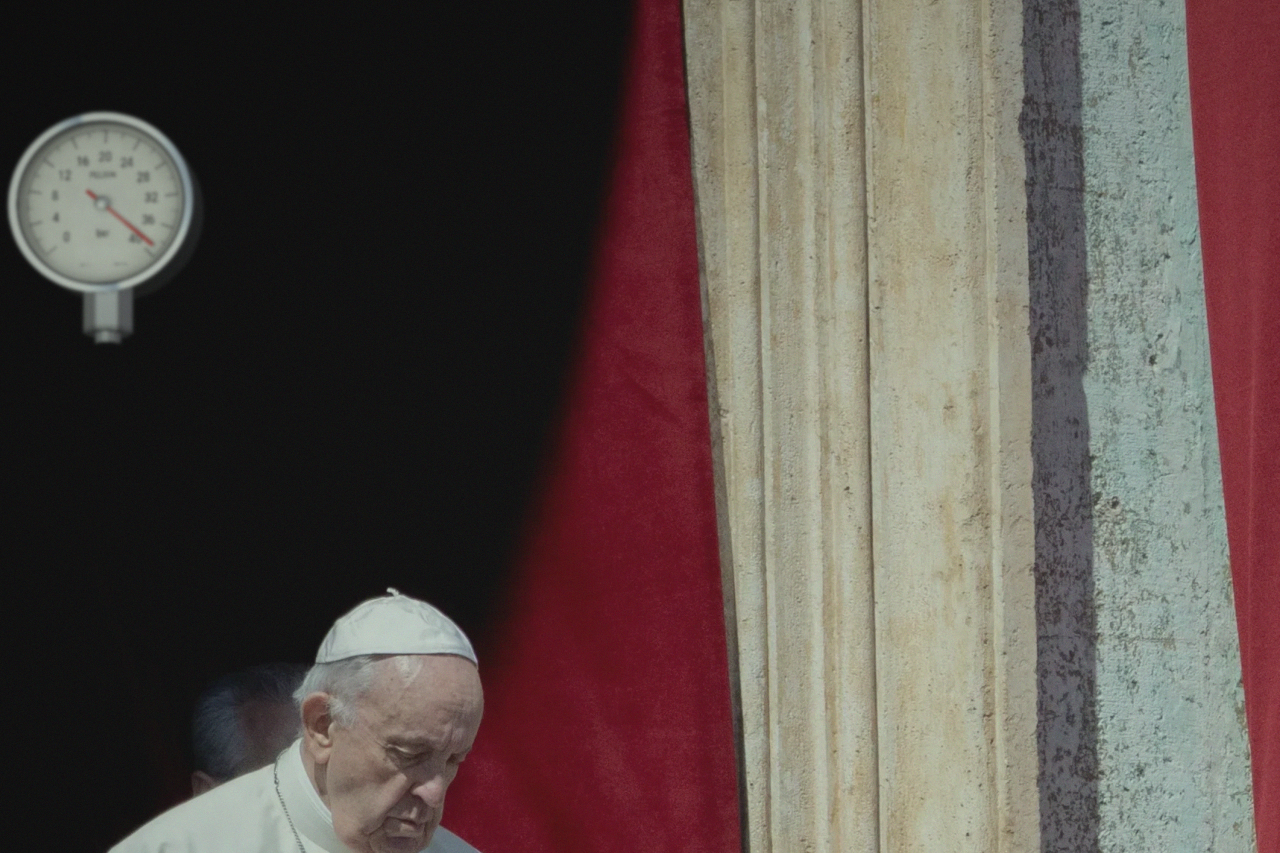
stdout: 39 bar
